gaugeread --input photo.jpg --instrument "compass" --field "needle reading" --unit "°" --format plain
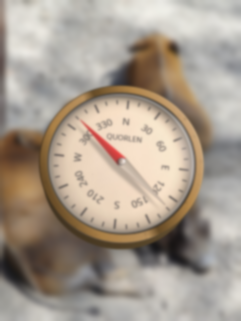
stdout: 310 °
